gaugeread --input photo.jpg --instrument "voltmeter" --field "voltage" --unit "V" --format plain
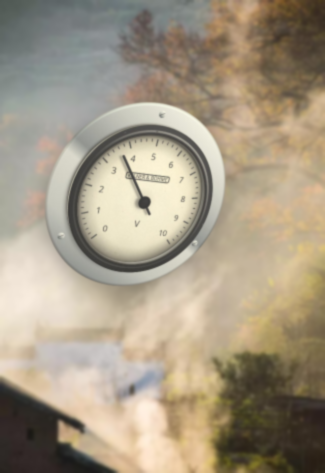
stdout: 3.6 V
